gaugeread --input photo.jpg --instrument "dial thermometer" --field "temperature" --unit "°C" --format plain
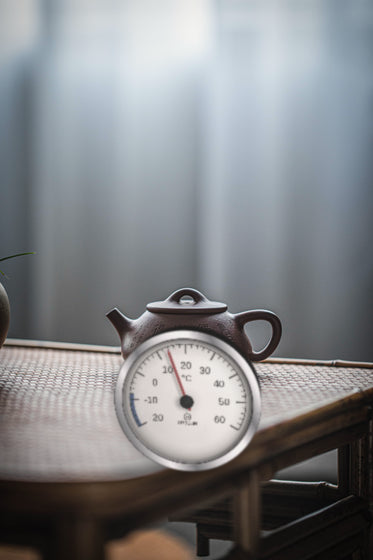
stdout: 14 °C
